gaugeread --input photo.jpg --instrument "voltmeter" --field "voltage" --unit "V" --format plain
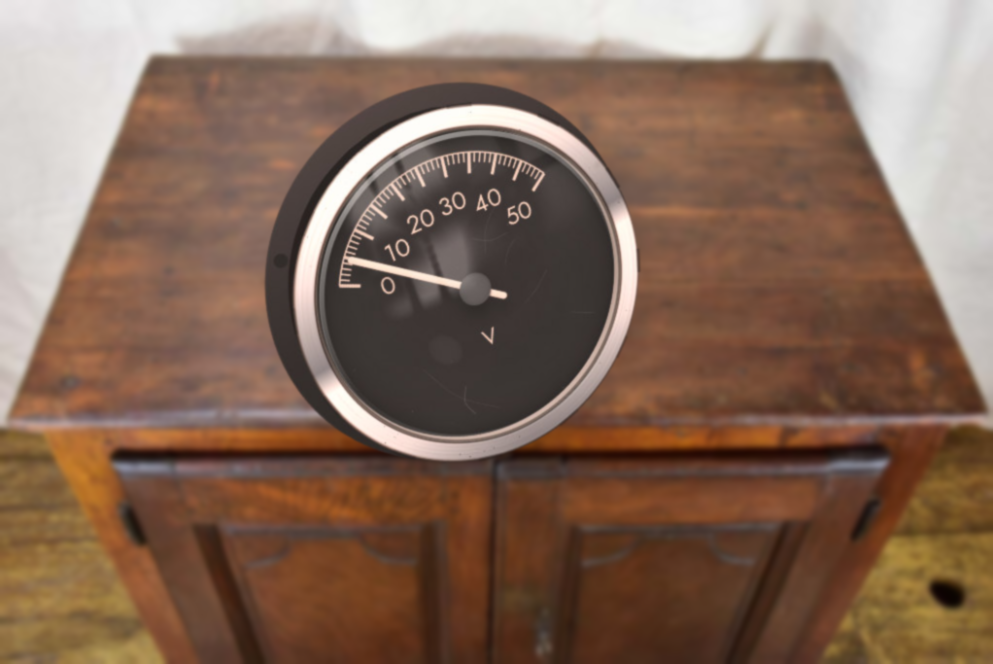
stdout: 5 V
